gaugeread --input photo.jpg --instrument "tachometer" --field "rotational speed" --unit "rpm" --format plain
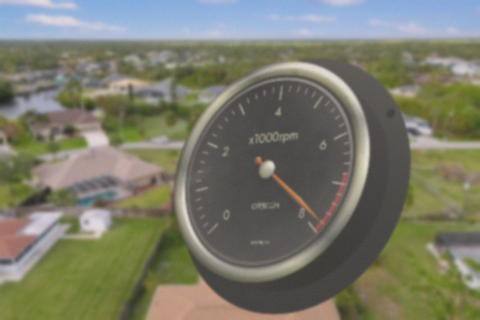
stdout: 7800 rpm
